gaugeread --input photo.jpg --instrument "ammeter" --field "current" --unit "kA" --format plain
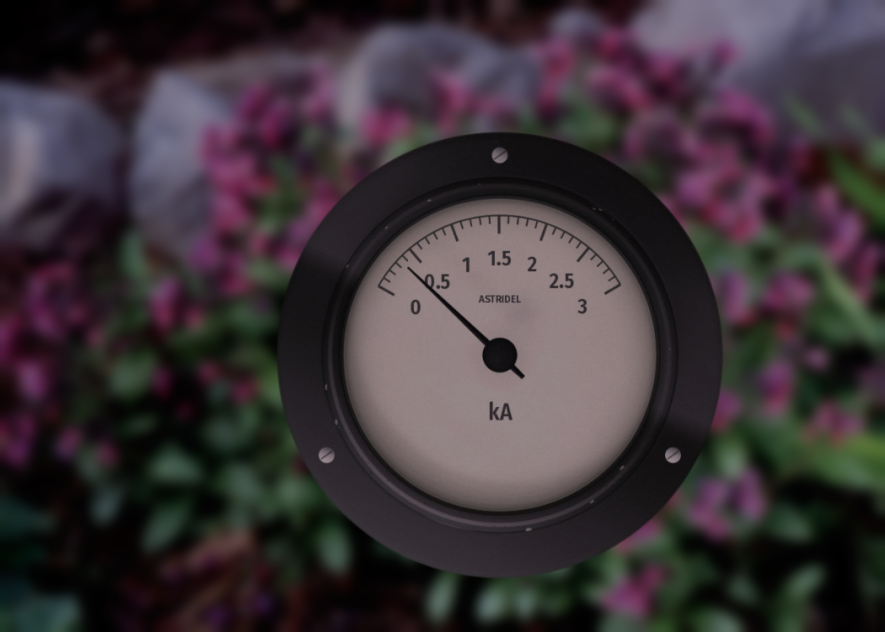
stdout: 0.35 kA
